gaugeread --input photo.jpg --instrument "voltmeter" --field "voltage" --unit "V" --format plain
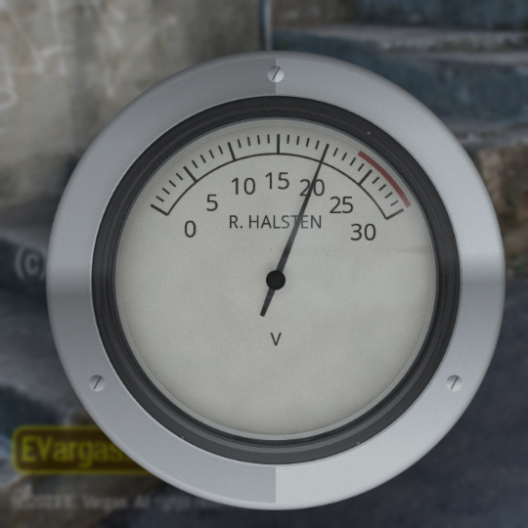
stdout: 20 V
